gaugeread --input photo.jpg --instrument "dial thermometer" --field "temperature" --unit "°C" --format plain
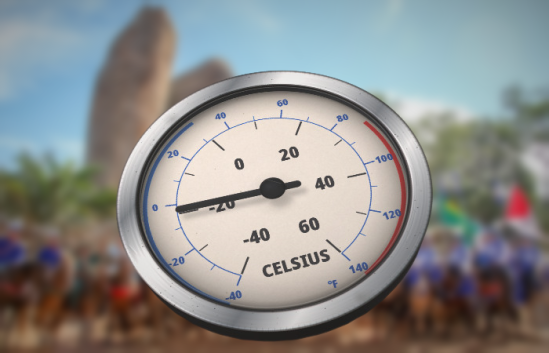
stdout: -20 °C
